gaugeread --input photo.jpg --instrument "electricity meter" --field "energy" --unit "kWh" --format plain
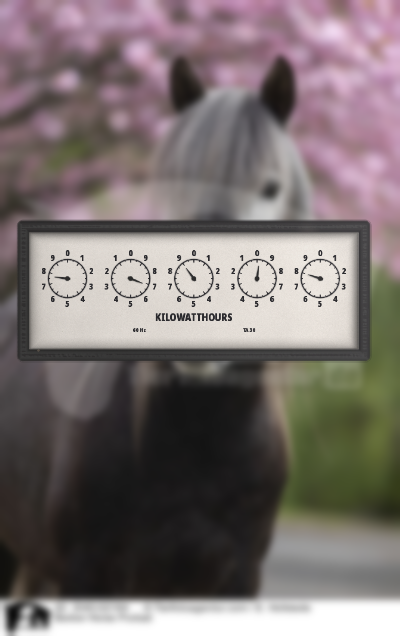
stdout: 76898 kWh
